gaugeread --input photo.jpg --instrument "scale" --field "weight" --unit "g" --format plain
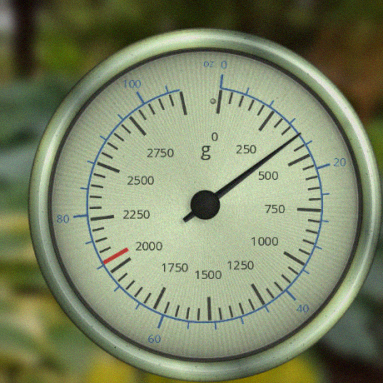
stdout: 400 g
